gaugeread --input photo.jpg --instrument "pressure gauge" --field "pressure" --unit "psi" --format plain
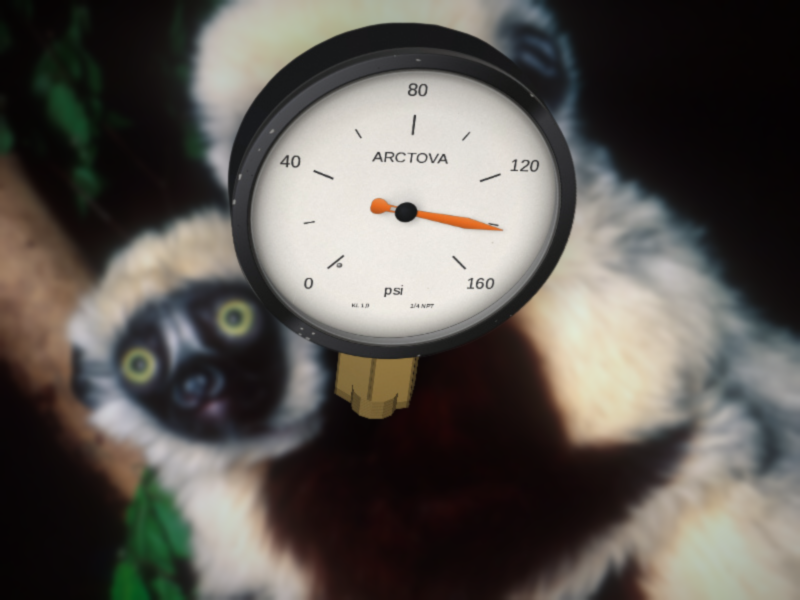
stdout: 140 psi
